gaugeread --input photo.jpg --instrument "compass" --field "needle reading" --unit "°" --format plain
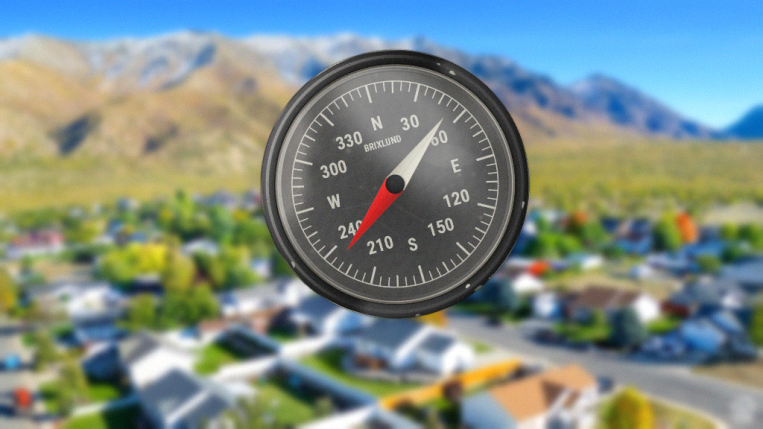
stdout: 232.5 °
